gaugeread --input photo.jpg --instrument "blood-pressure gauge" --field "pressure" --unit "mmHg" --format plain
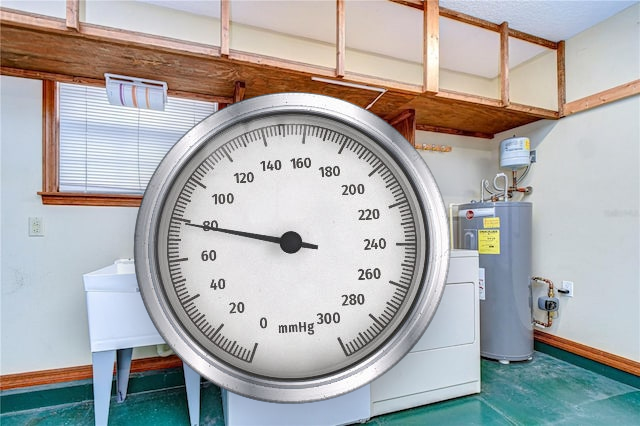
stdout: 78 mmHg
